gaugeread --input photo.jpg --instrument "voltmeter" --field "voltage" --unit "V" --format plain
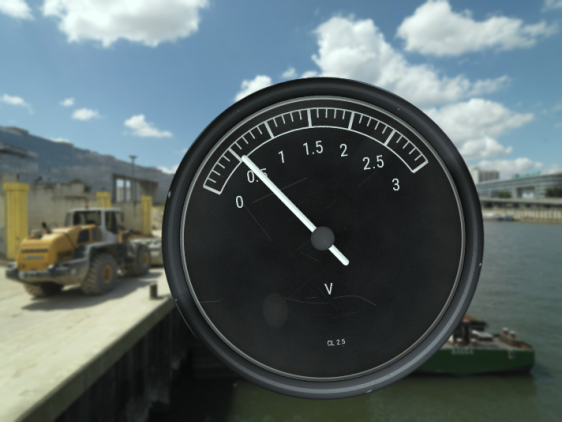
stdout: 0.55 V
